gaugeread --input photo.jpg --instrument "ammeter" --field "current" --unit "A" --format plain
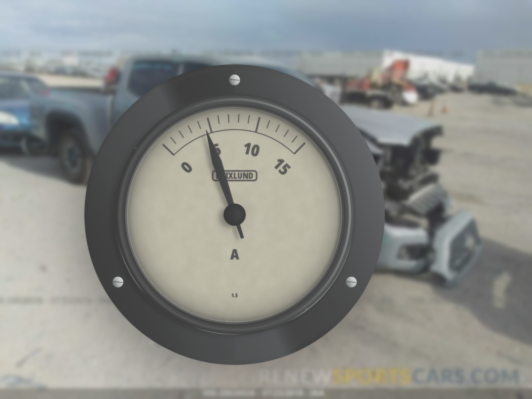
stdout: 4.5 A
